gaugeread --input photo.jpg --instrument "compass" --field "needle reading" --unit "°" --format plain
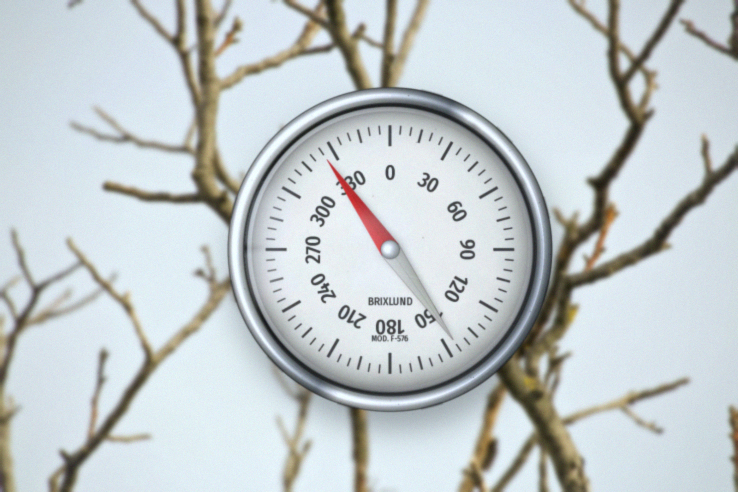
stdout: 325 °
